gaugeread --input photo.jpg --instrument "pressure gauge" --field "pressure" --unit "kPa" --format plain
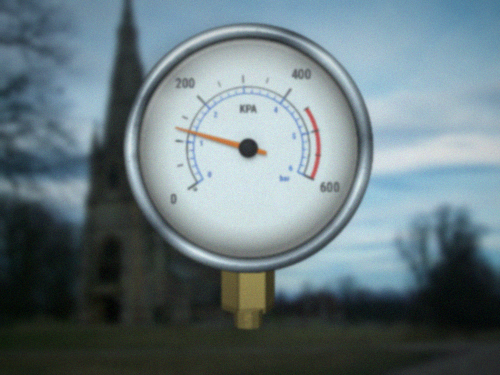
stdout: 125 kPa
